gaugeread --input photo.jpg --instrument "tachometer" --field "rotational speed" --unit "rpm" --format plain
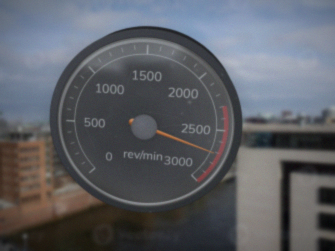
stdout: 2700 rpm
